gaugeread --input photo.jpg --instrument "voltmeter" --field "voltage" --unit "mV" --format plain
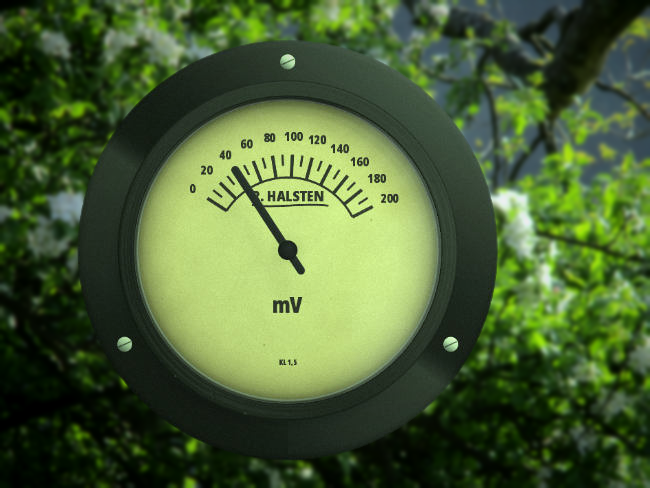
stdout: 40 mV
